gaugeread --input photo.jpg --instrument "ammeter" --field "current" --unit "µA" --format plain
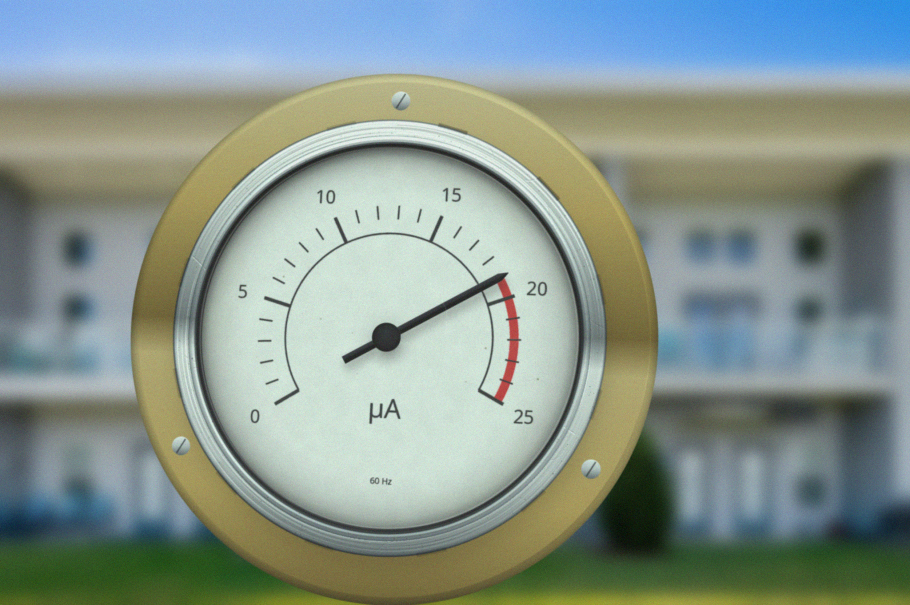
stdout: 19 µA
